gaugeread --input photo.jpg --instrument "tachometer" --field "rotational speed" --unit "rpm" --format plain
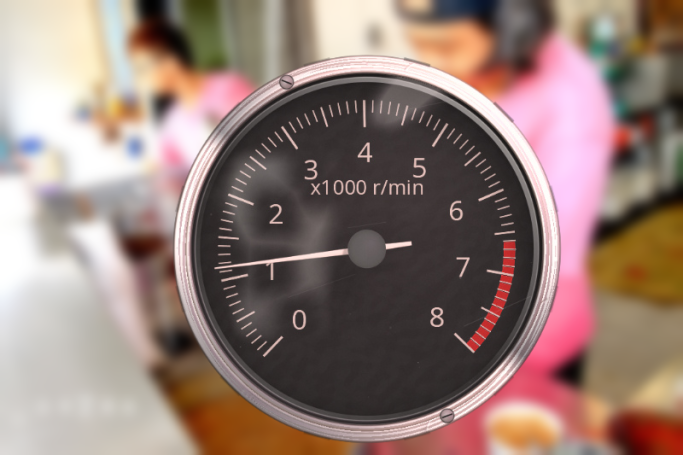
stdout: 1150 rpm
